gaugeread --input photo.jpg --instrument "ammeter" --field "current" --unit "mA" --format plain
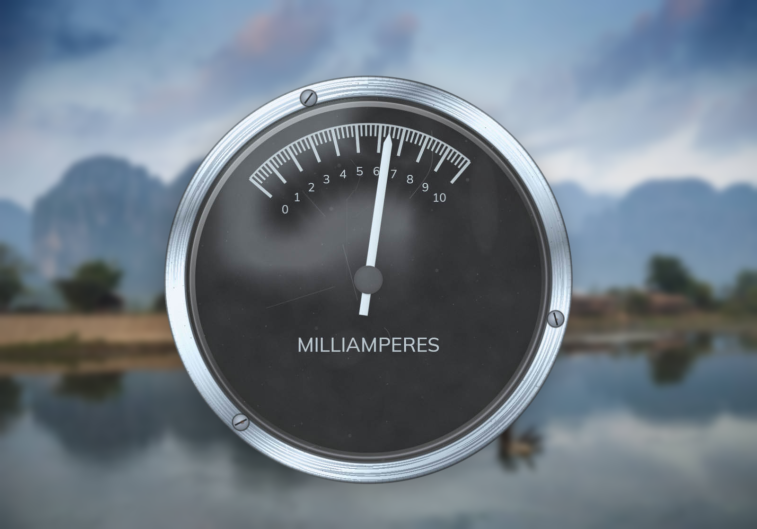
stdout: 6.4 mA
